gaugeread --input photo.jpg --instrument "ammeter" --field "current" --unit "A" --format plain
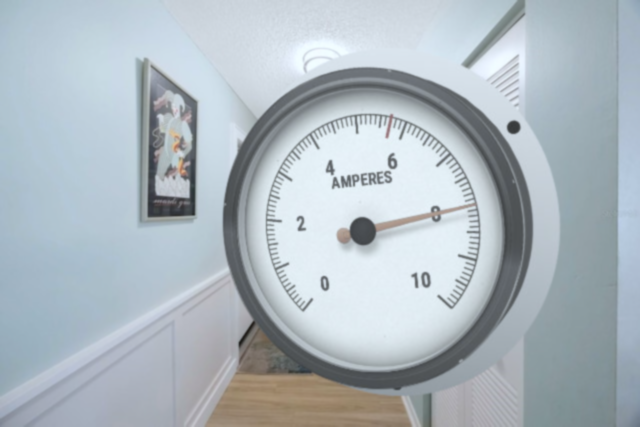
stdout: 8 A
